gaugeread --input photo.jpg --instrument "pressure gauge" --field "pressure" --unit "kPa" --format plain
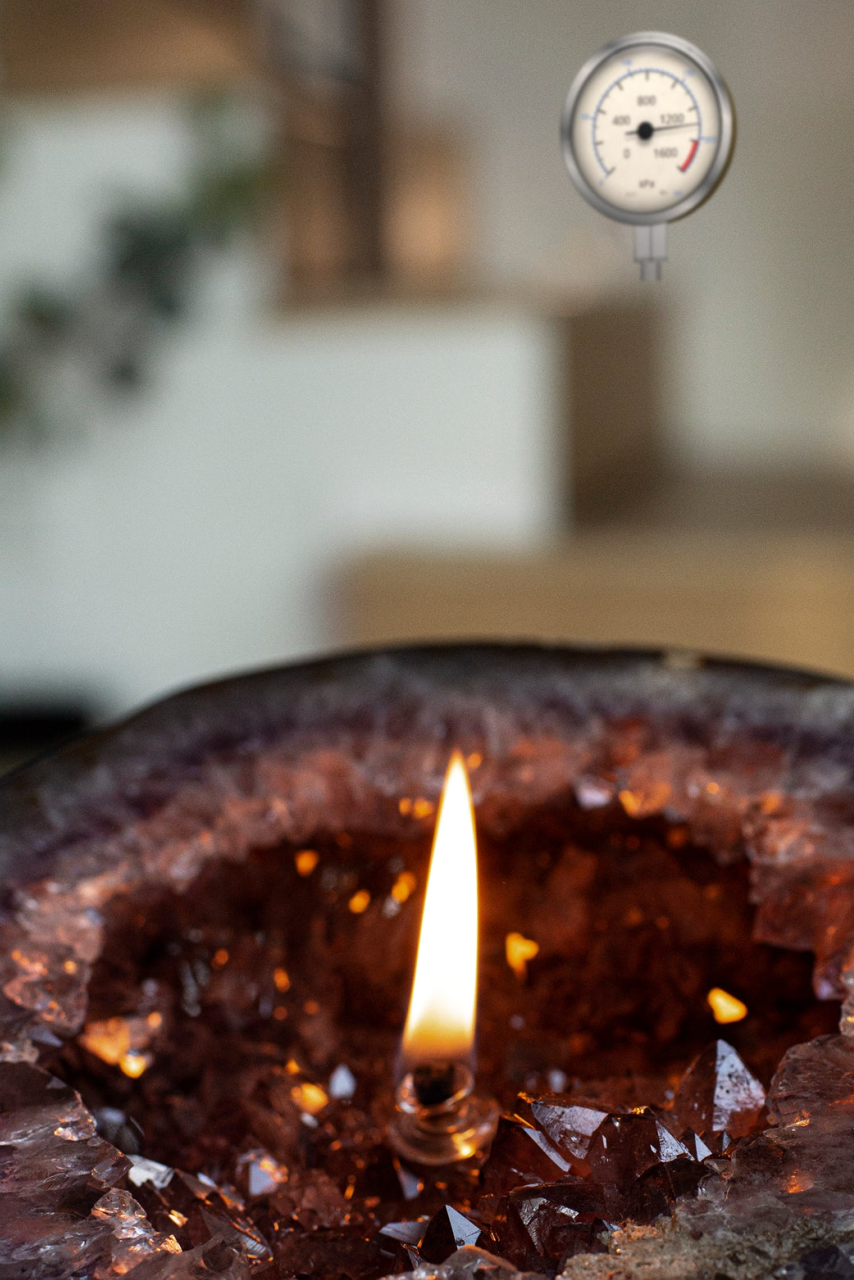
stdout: 1300 kPa
